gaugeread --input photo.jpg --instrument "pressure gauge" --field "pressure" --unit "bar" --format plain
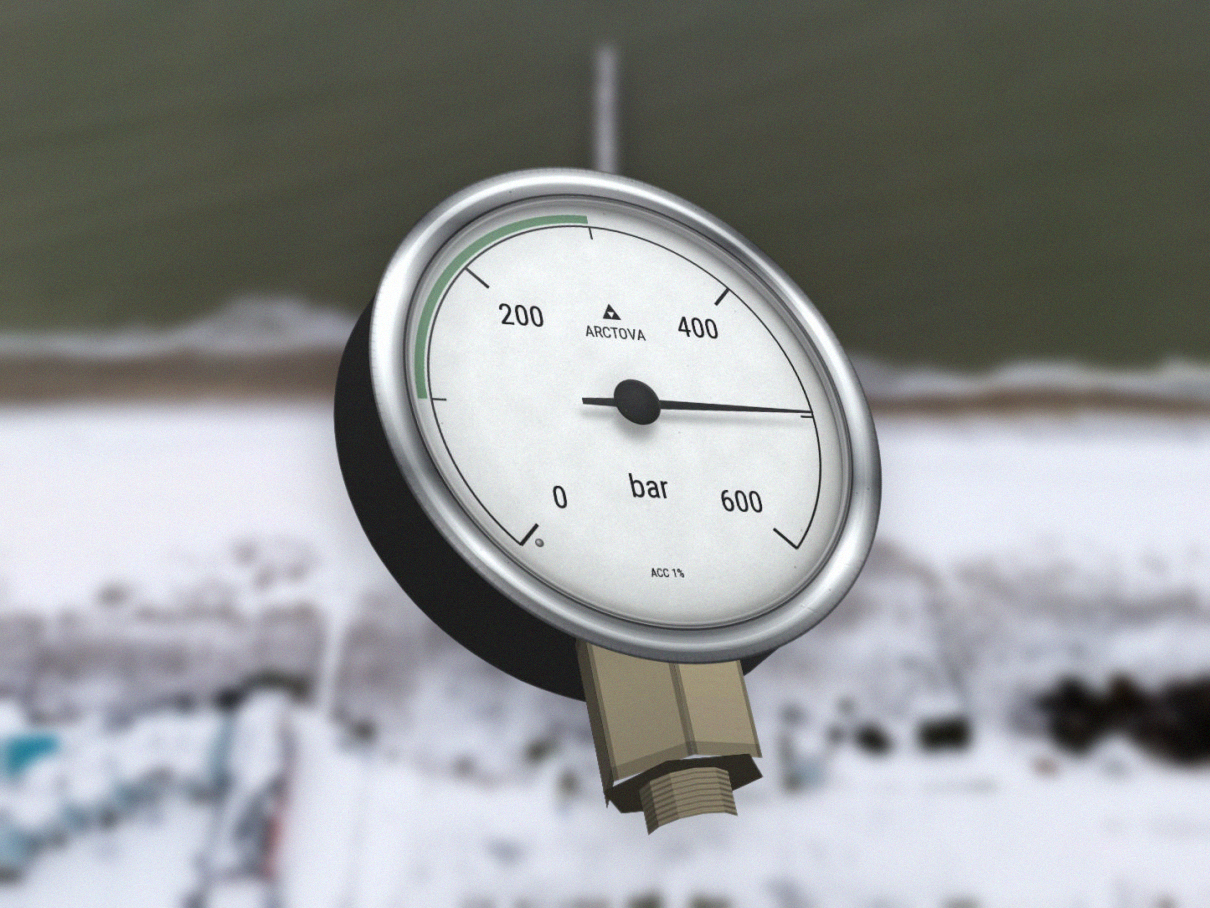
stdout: 500 bar
